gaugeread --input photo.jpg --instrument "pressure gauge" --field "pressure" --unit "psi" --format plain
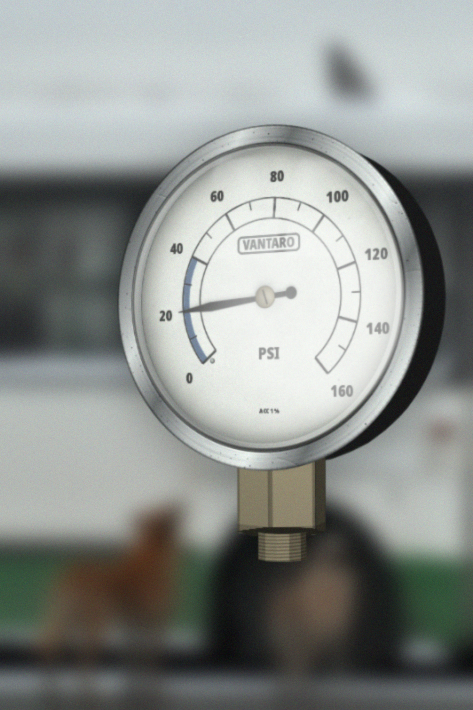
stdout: 20 psi
